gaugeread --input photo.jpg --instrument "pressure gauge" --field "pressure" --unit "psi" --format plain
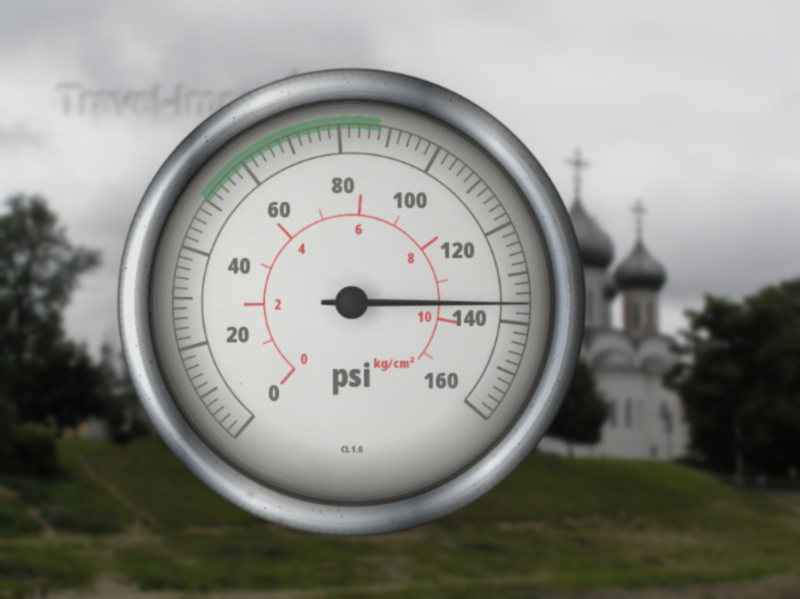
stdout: 136 psi
